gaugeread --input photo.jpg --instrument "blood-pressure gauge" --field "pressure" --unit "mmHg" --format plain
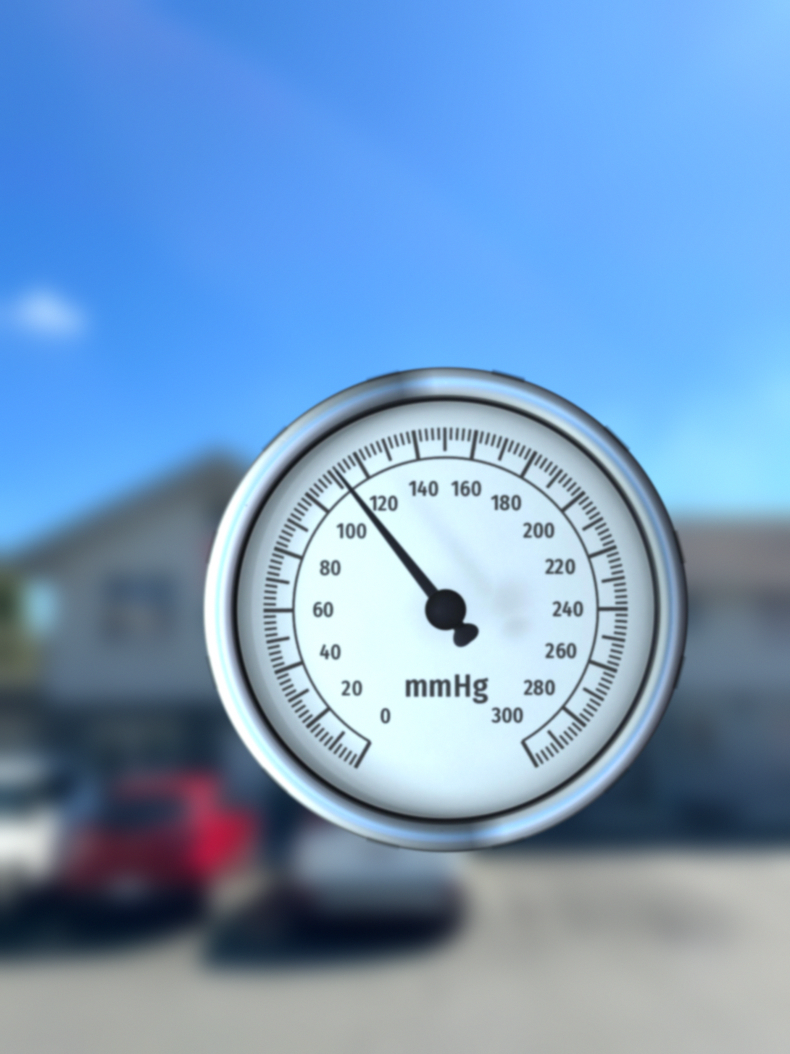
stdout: 112 mmHg
